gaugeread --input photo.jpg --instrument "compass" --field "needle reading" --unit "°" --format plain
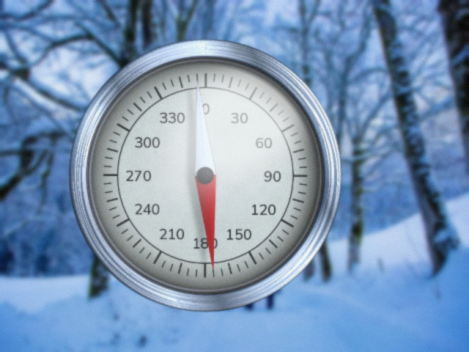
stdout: 175 °
